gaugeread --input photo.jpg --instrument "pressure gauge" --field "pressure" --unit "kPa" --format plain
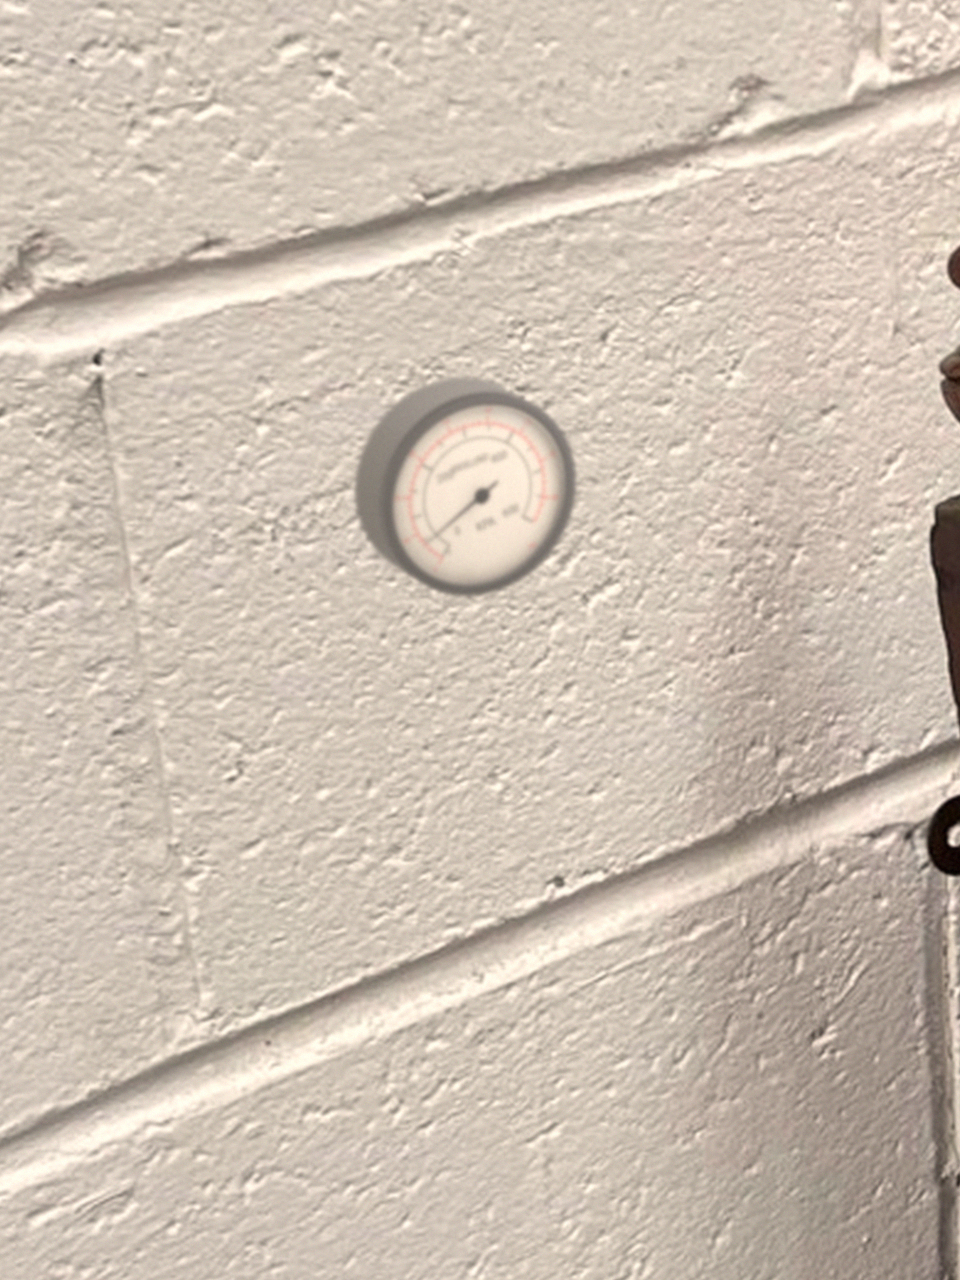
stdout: 50 kPa
